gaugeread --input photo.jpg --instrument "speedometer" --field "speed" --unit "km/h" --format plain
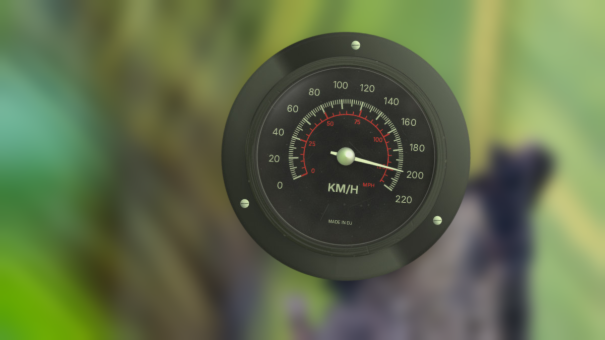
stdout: 200 km/h
